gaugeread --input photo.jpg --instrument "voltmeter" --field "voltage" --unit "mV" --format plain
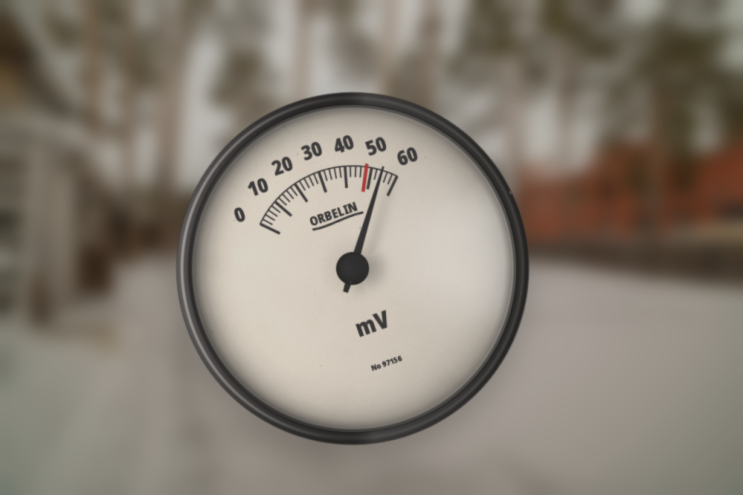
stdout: 54 mV
